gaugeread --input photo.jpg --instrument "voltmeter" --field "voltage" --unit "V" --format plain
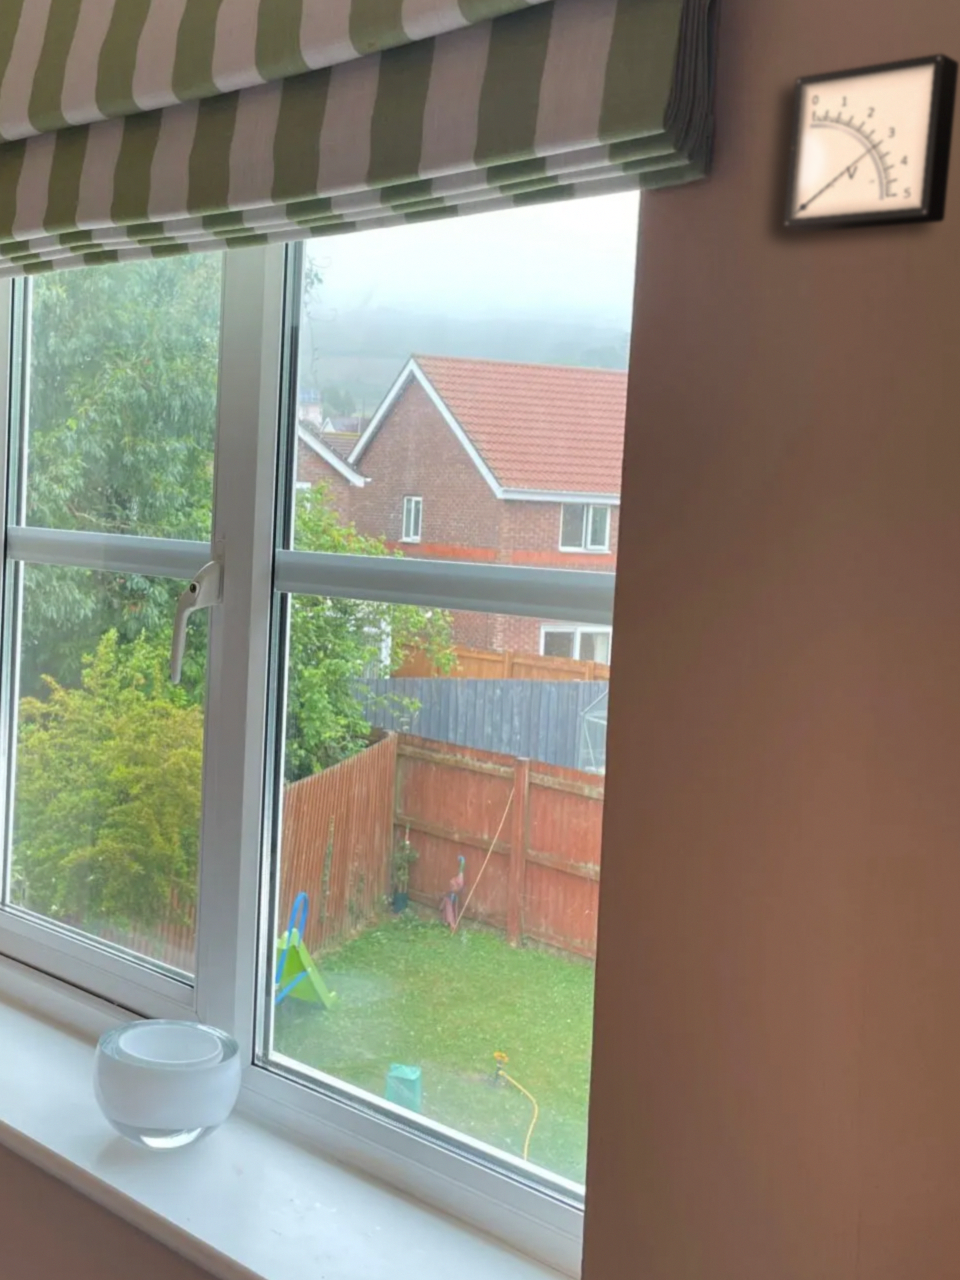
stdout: 3 V
